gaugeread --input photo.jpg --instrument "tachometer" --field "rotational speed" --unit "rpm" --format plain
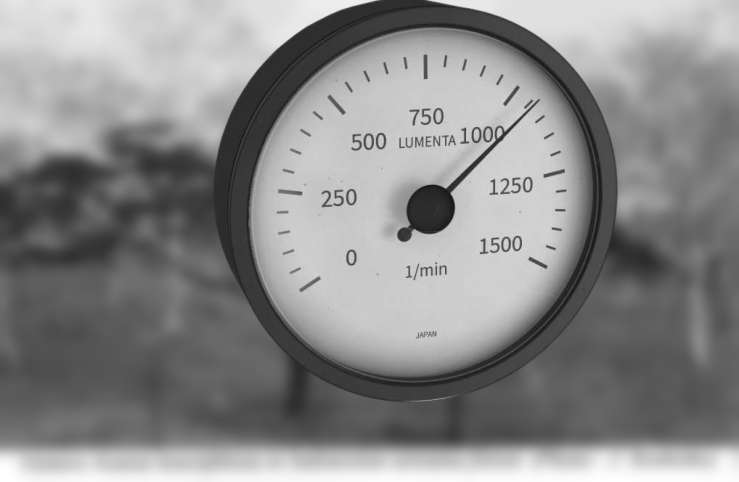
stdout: 1050 rpm
